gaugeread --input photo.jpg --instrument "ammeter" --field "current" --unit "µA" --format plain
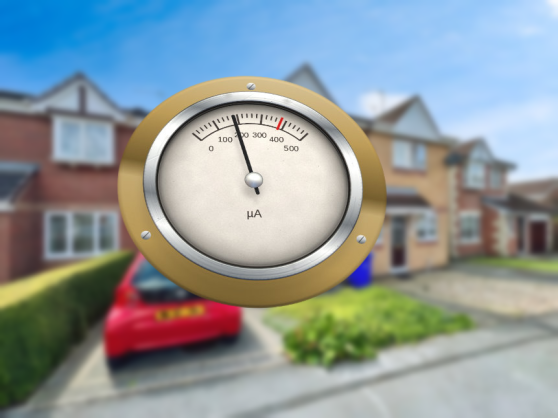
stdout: 180 µA
